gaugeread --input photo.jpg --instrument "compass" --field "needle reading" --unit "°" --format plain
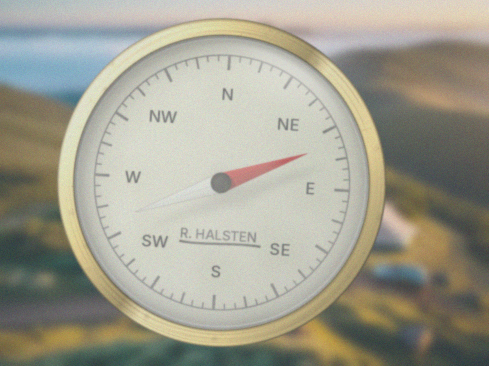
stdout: 67.5 °
